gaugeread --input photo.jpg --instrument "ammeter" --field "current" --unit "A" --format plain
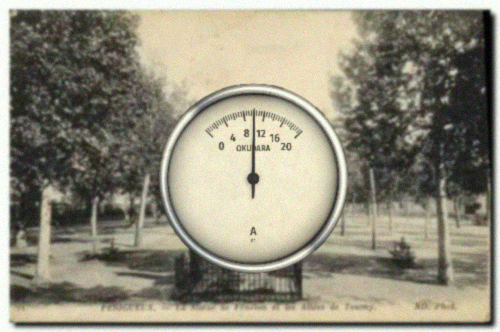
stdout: 10 A
